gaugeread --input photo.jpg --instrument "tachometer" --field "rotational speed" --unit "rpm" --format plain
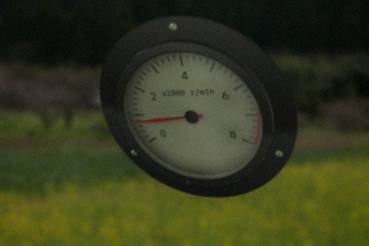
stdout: 800 rpm
